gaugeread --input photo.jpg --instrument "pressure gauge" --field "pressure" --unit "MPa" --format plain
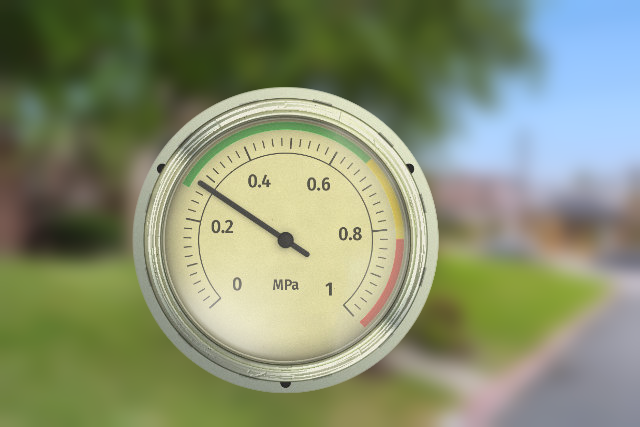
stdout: 0.28 MPa
